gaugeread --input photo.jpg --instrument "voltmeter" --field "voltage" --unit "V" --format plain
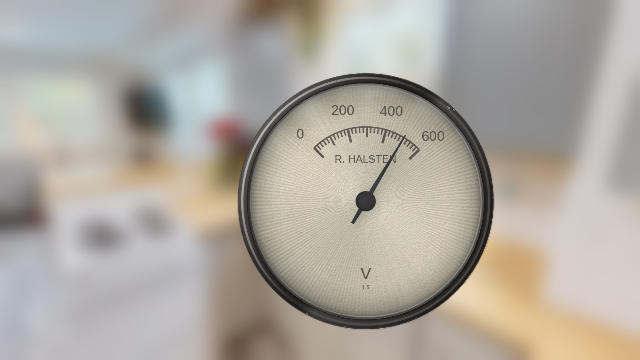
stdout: 500 V
